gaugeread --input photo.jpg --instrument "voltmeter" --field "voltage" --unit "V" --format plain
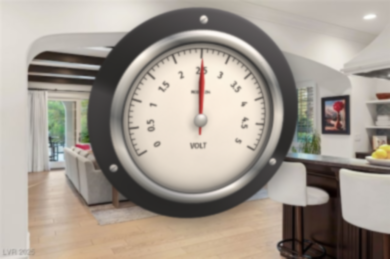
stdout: 2.5 V
